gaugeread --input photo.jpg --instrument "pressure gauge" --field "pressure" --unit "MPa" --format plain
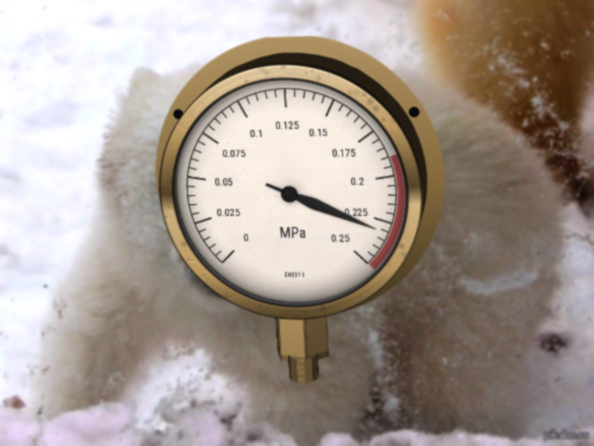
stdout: 0.23 MPa
